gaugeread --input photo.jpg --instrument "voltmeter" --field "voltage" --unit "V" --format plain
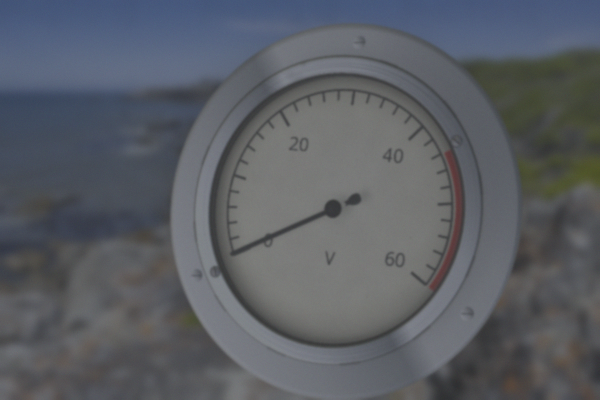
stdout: 0 V
